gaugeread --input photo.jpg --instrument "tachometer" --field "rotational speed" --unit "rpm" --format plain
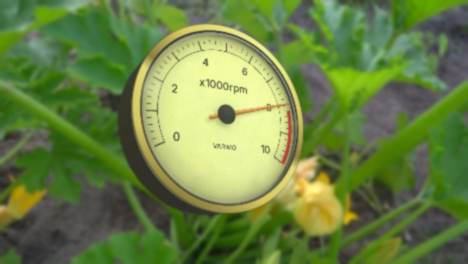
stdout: 8000 rpm
